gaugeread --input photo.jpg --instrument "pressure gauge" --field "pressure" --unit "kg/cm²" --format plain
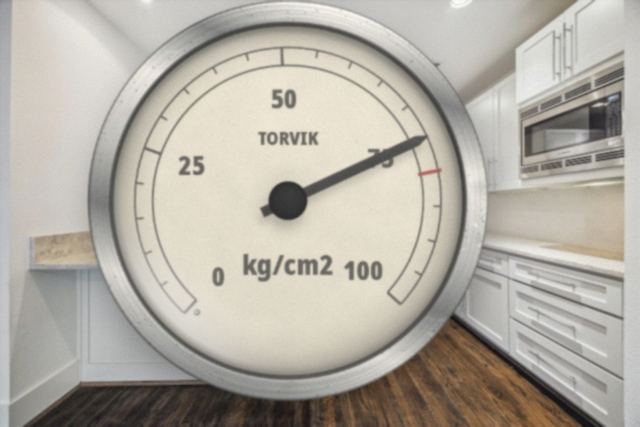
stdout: 75 kg/cm²
